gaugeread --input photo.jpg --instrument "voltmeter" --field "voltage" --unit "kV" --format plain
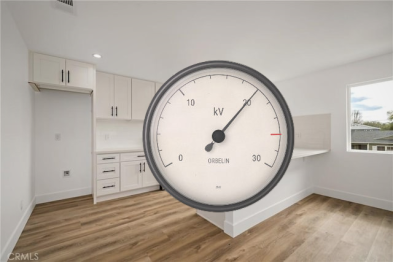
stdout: 20 kV
